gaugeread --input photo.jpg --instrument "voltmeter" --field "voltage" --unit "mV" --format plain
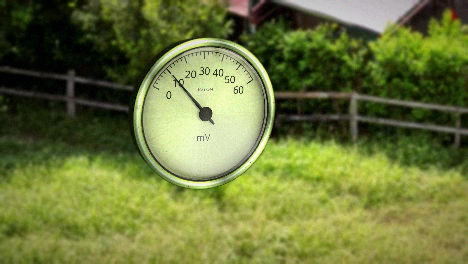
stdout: 10 mV
